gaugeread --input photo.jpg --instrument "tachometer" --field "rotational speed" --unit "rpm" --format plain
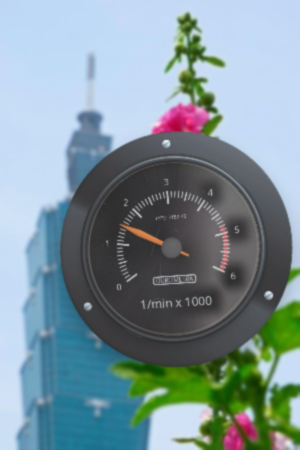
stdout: 1500 rpm
